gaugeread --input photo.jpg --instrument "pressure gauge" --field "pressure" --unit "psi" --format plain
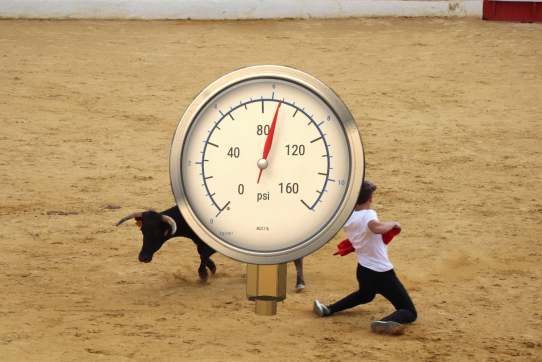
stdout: 90 psi
